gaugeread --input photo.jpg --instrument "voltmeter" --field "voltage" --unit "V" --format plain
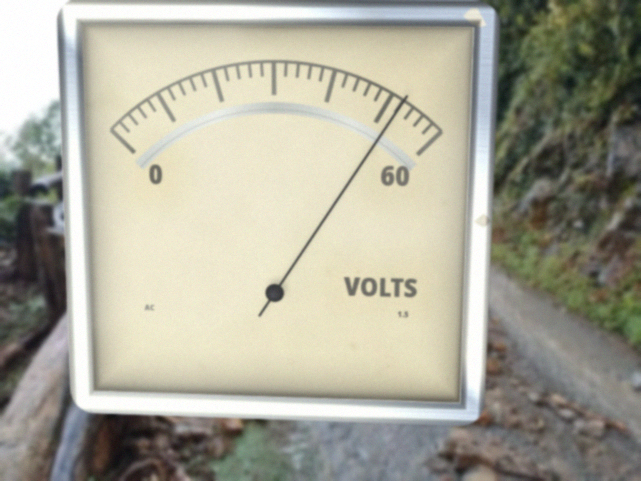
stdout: 52 V
